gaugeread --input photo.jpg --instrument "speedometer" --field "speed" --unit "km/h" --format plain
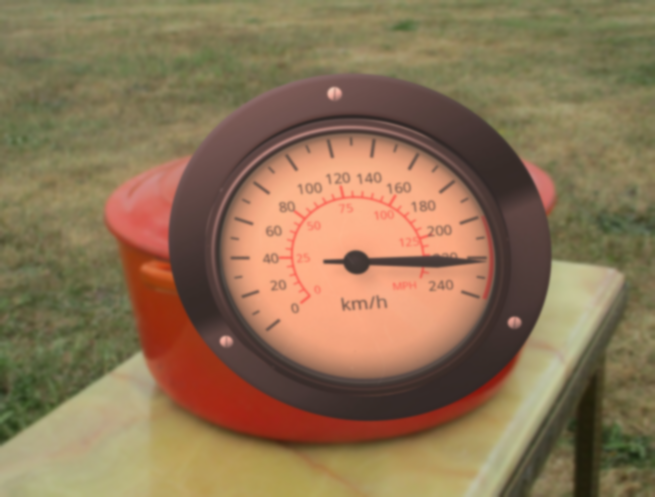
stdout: 220 km/h
